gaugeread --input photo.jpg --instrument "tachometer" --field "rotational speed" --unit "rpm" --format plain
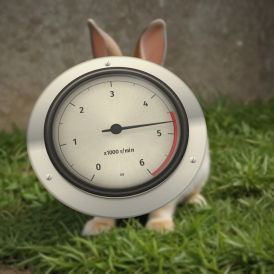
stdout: 4750 rpm
